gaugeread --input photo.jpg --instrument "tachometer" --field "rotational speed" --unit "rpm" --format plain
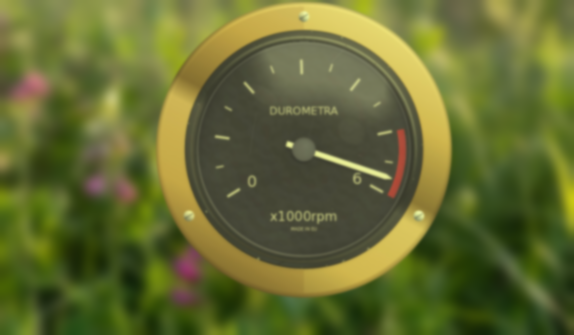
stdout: 5750 rpm
